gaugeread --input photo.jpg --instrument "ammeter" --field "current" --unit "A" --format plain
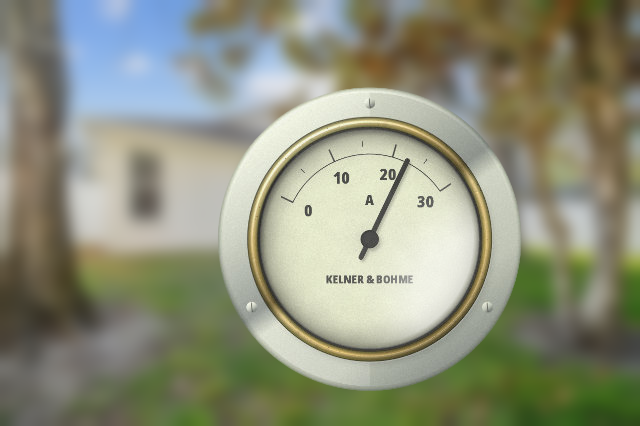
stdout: 22.5 A
